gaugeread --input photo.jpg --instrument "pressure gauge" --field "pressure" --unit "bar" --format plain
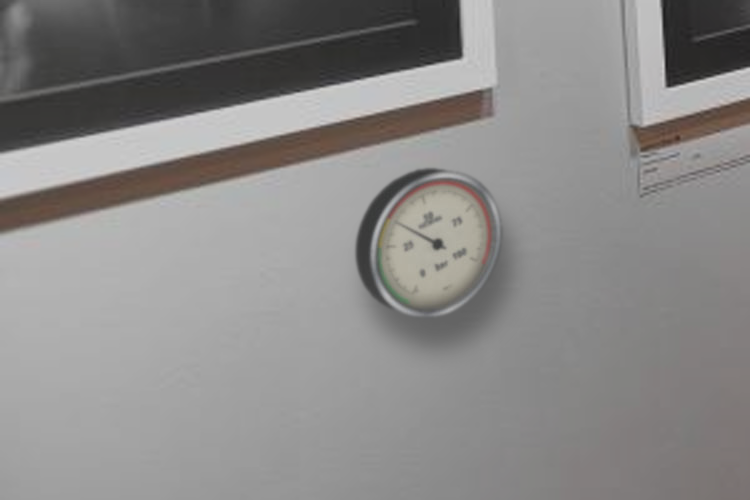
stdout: 35 bar
